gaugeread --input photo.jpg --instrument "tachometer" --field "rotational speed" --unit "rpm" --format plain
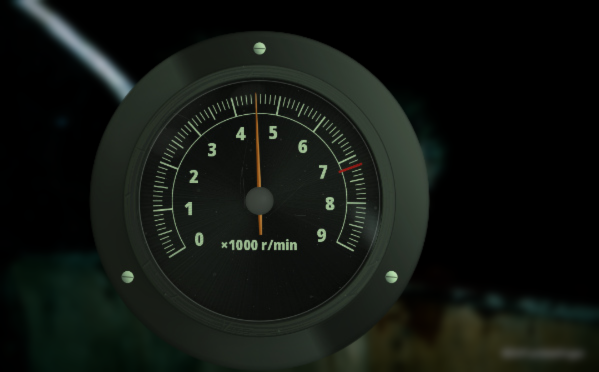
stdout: 4500 rpm
